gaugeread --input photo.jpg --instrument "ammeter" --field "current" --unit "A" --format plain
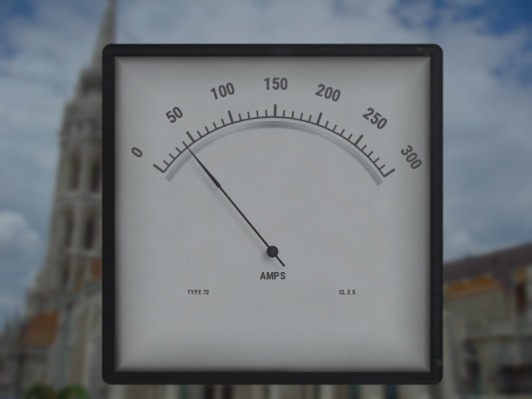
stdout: 40 A
